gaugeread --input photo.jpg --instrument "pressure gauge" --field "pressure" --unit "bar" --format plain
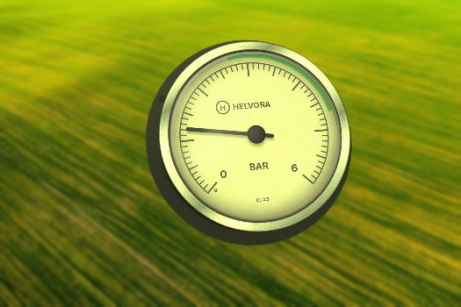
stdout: 1.2 bar
